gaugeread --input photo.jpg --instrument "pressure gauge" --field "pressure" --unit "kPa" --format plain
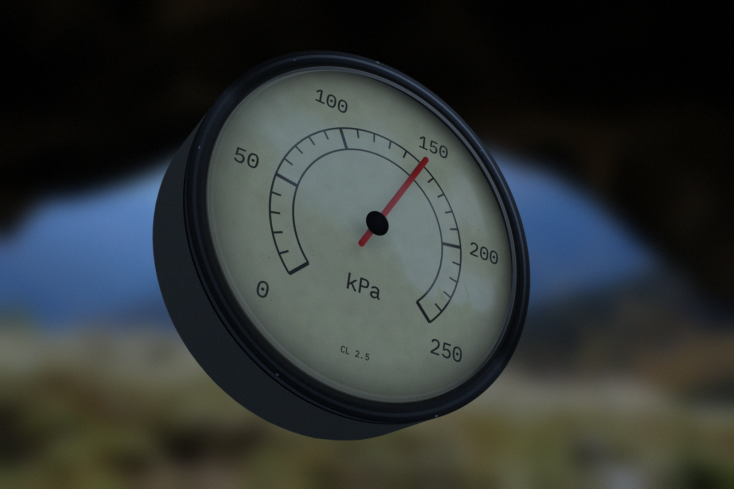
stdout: 150 kPa
